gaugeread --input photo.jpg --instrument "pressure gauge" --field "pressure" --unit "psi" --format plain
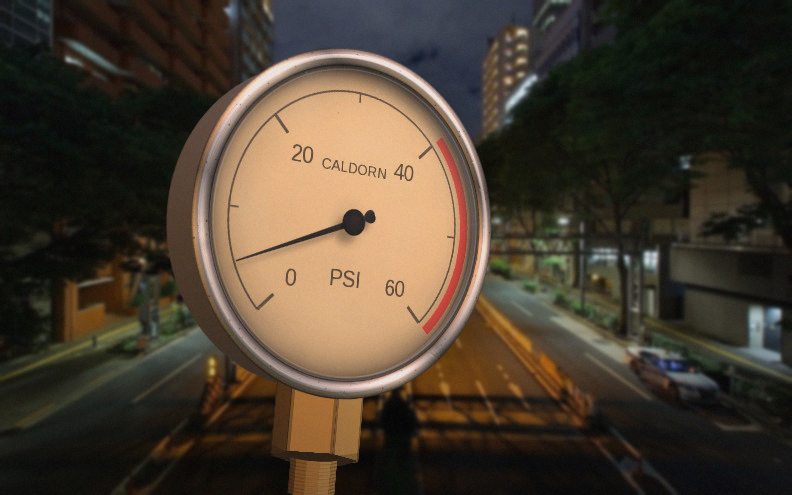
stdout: 5 psi
